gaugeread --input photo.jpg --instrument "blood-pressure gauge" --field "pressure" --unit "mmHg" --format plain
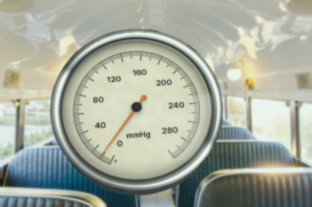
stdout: 10 mmHg
